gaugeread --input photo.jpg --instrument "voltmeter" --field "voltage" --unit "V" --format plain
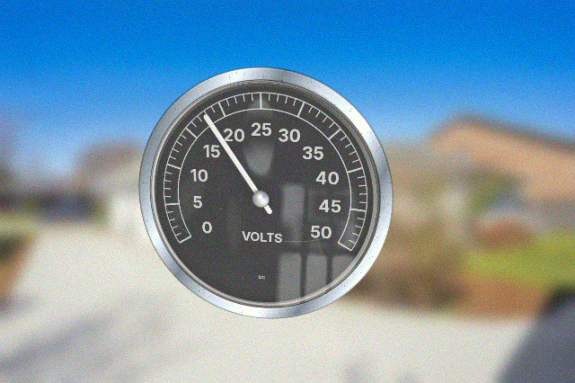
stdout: 18 V
